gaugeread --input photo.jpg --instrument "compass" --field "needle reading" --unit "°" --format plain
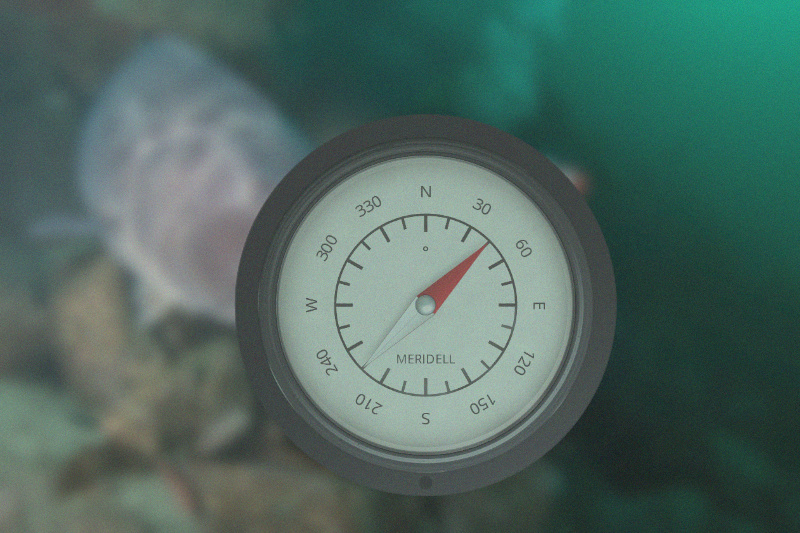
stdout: 45 °
